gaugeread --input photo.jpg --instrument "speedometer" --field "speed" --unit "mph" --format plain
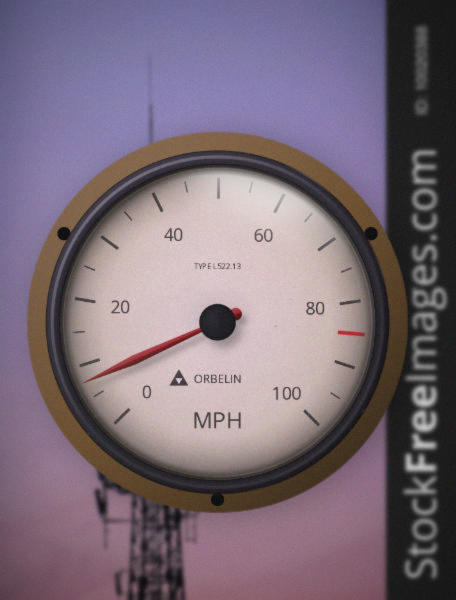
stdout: 7.5 mph
